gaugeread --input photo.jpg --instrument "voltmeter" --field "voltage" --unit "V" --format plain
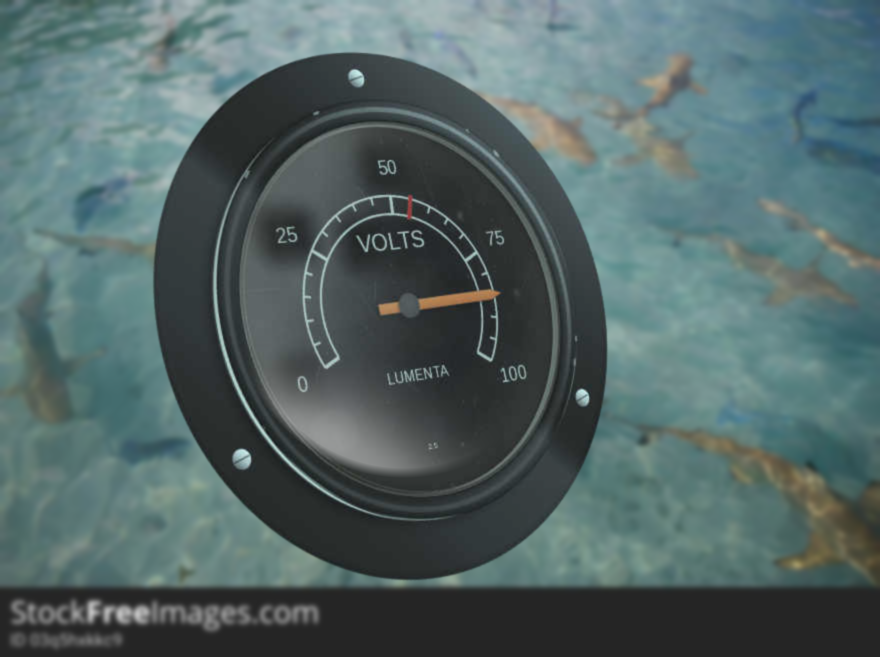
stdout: 85 V
